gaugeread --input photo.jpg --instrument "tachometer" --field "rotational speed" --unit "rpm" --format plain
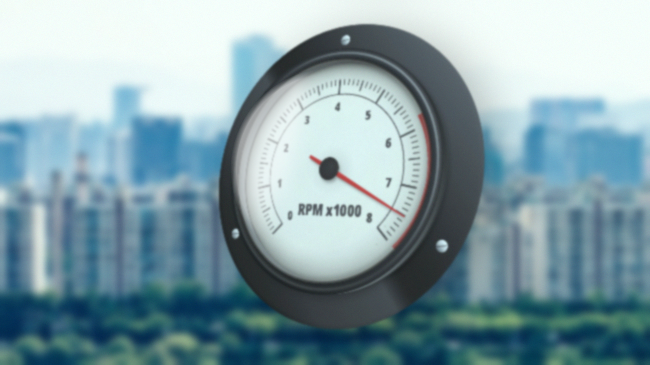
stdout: 7500 rpm
